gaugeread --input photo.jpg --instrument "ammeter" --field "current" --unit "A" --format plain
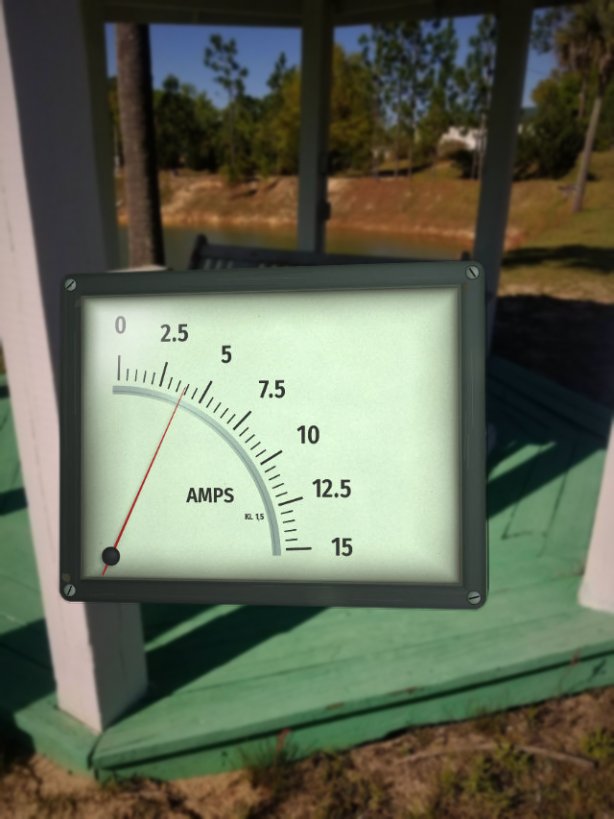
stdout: 4 A
